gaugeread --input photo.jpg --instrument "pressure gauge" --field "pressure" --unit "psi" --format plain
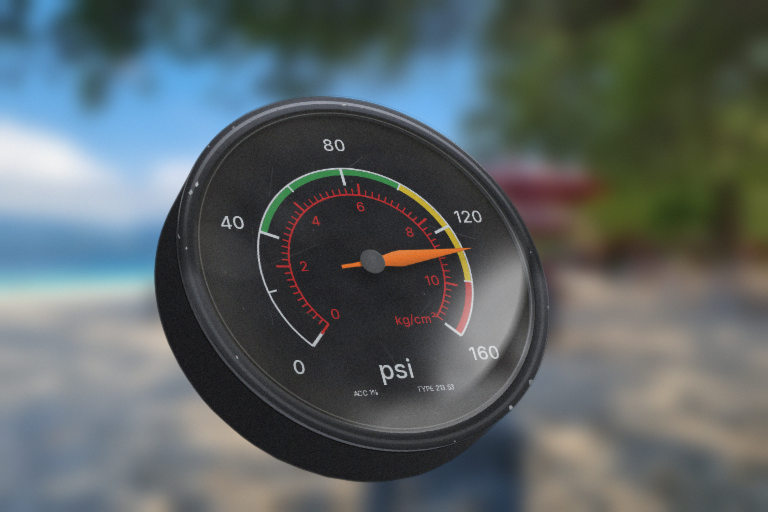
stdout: 130 psi
